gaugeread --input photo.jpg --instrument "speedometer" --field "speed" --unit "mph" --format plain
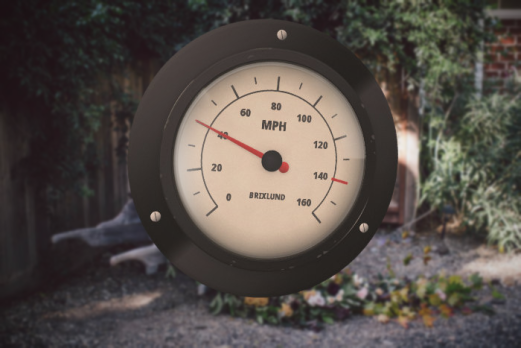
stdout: 40 mph
